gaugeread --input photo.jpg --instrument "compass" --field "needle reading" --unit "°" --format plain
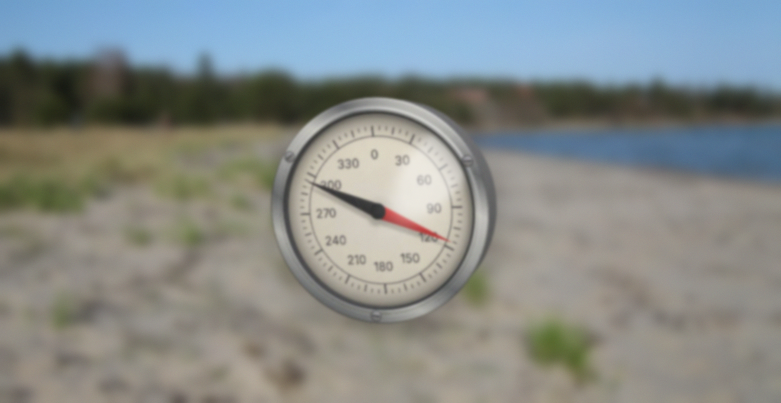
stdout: 115 °
